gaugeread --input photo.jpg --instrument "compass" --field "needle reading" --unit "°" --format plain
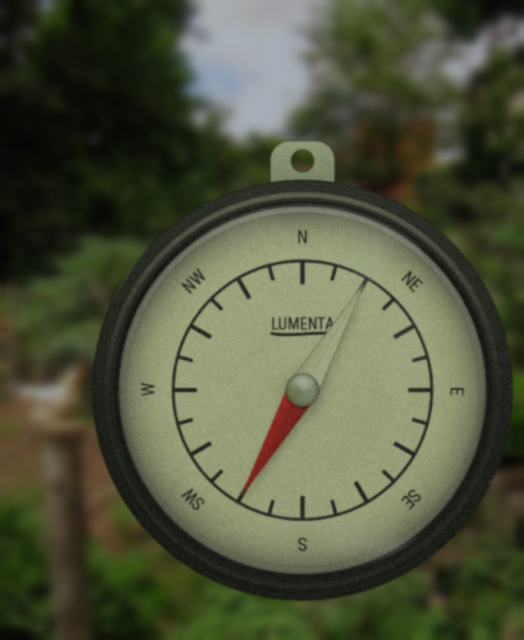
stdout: 210 °
